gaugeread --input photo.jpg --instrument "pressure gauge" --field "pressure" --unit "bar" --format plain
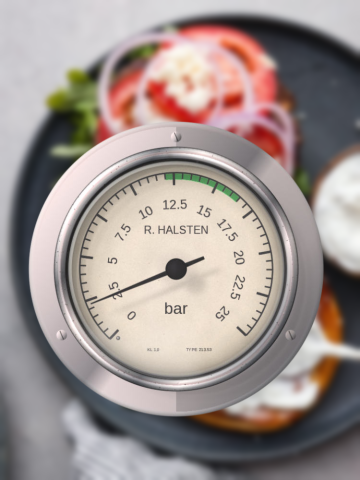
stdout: 2.25 bar
